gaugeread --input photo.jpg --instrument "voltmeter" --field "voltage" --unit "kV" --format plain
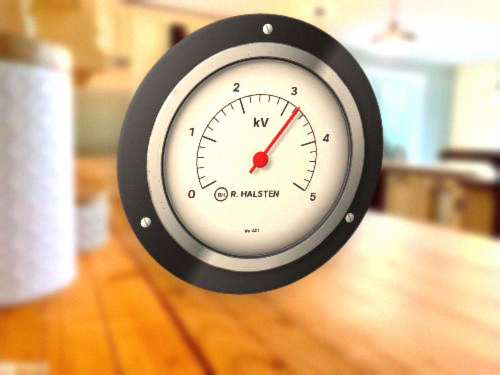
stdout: 3.2 kV
